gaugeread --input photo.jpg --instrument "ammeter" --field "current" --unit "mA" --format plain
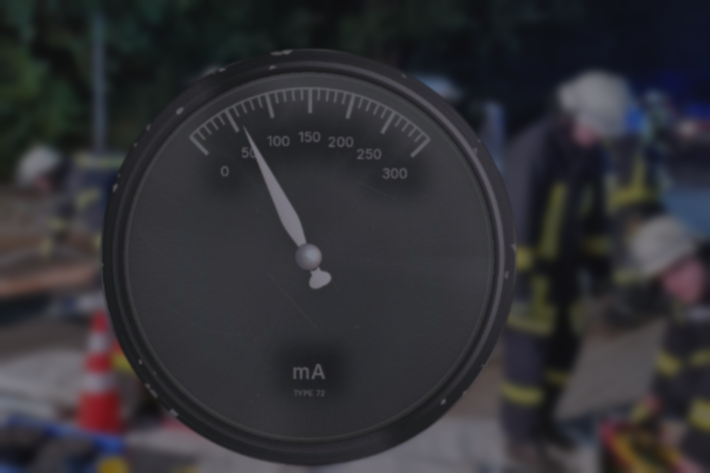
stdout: 60 mA
